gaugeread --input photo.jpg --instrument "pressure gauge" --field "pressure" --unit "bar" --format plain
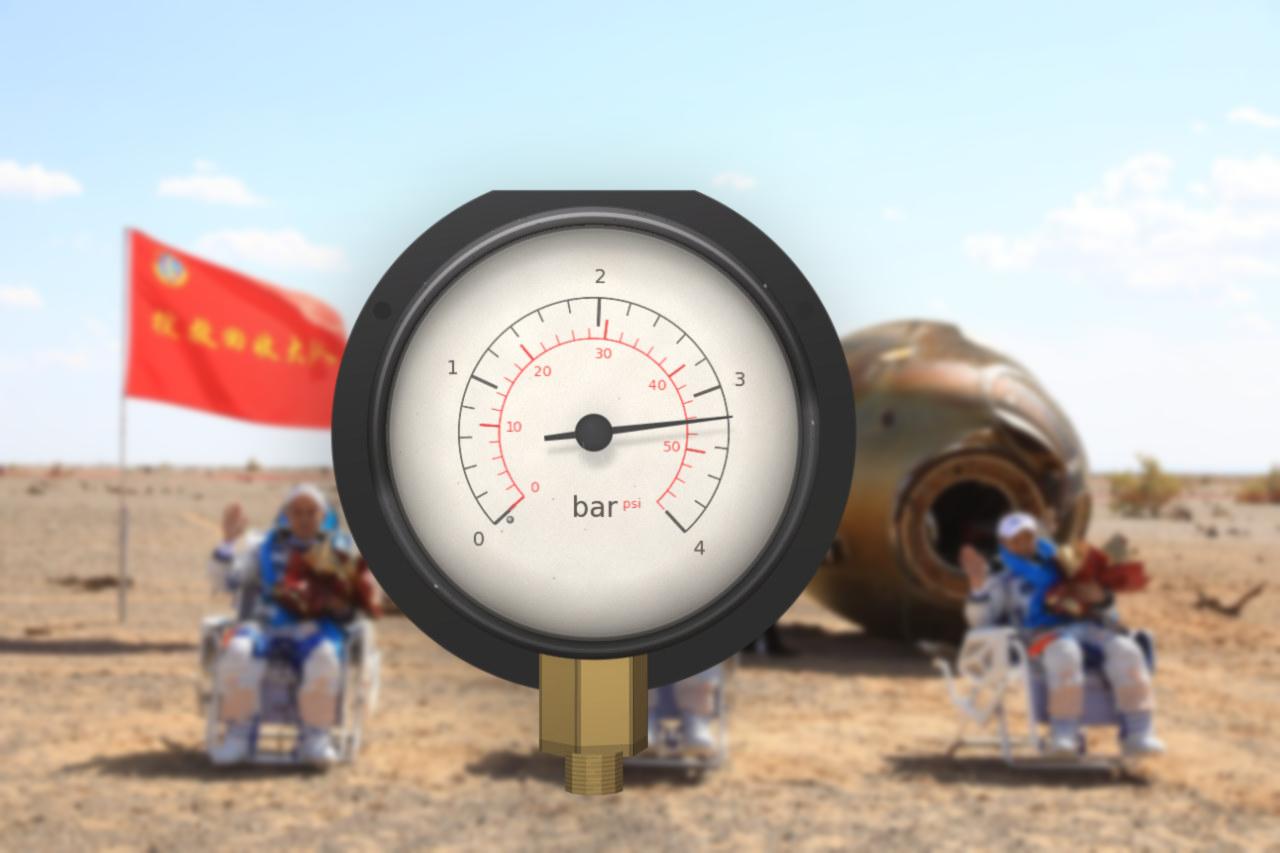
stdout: 3.2 bar
